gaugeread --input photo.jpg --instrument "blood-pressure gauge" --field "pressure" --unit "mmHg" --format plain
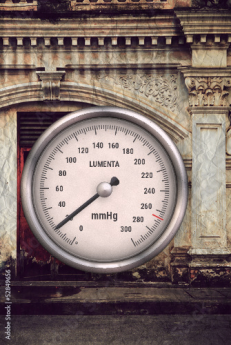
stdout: 20 mmHg
